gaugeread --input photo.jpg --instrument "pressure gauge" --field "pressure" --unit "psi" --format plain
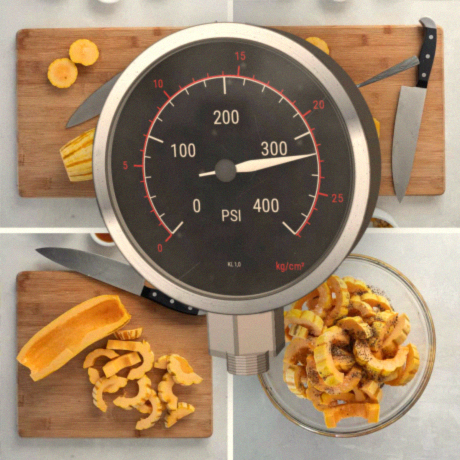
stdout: 320 psi
